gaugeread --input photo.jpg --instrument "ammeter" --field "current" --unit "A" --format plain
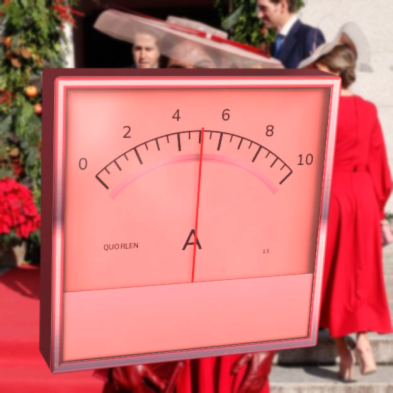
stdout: 5 A
